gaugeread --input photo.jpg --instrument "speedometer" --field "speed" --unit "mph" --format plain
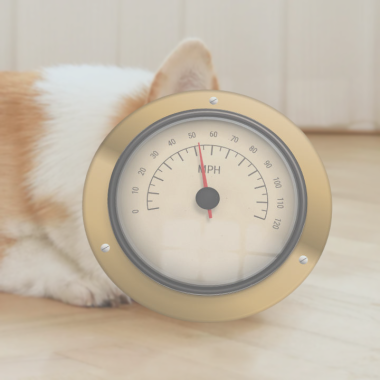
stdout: 52.5 mph
